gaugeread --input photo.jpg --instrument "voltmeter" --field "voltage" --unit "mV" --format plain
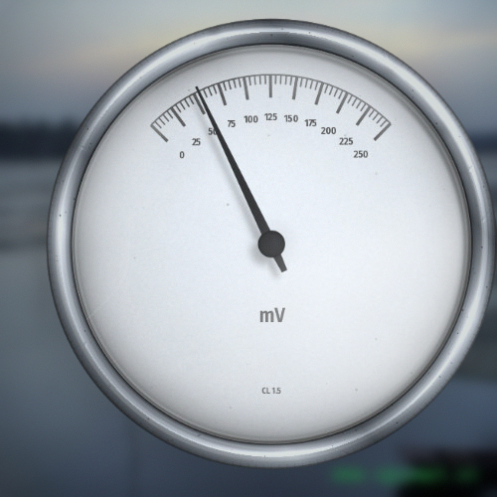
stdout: 55 mV
